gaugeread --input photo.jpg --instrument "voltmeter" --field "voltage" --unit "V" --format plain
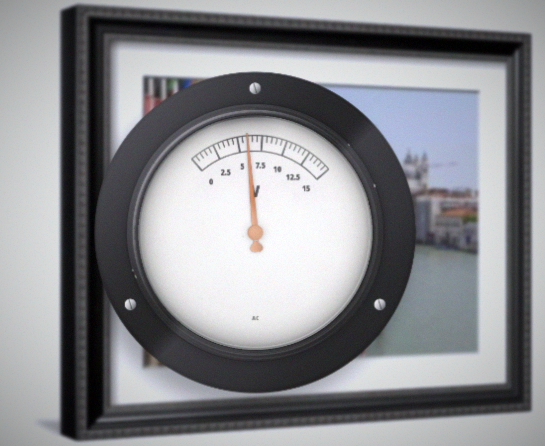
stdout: 6 V
